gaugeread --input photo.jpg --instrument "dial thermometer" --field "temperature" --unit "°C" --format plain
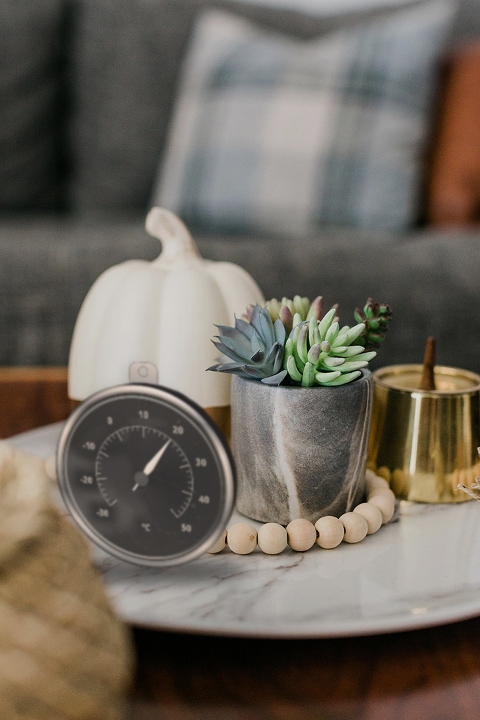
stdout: 20 °C
